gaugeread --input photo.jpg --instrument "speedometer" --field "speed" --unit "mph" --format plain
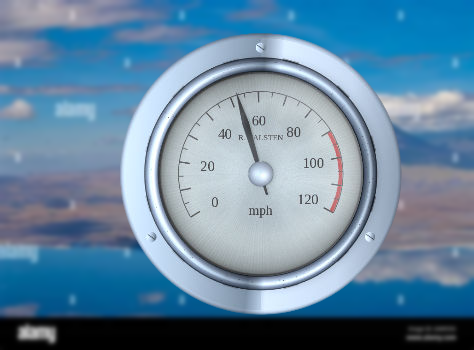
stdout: 52.5 mph
